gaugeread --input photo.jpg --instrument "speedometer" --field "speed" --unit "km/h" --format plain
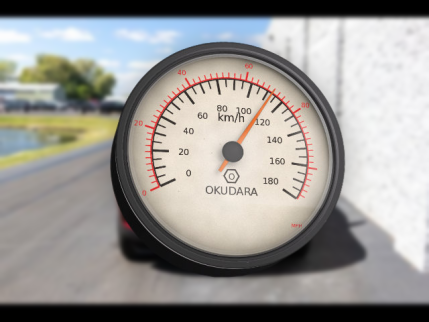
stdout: 112.5 km/h
